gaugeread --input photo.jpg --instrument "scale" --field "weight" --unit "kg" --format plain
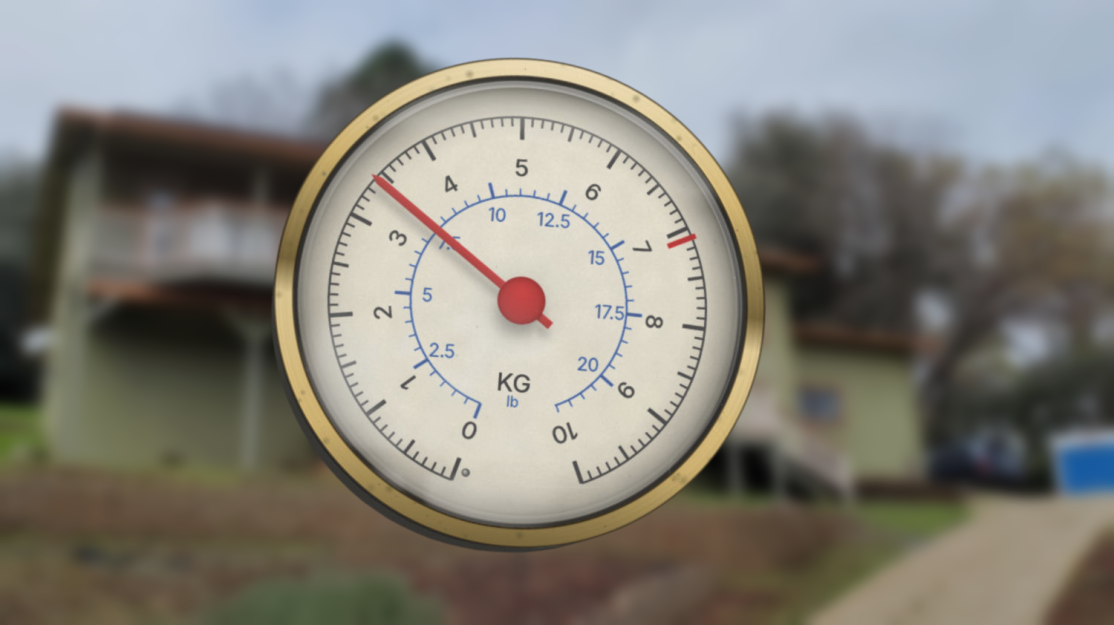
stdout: 3.4 kg
